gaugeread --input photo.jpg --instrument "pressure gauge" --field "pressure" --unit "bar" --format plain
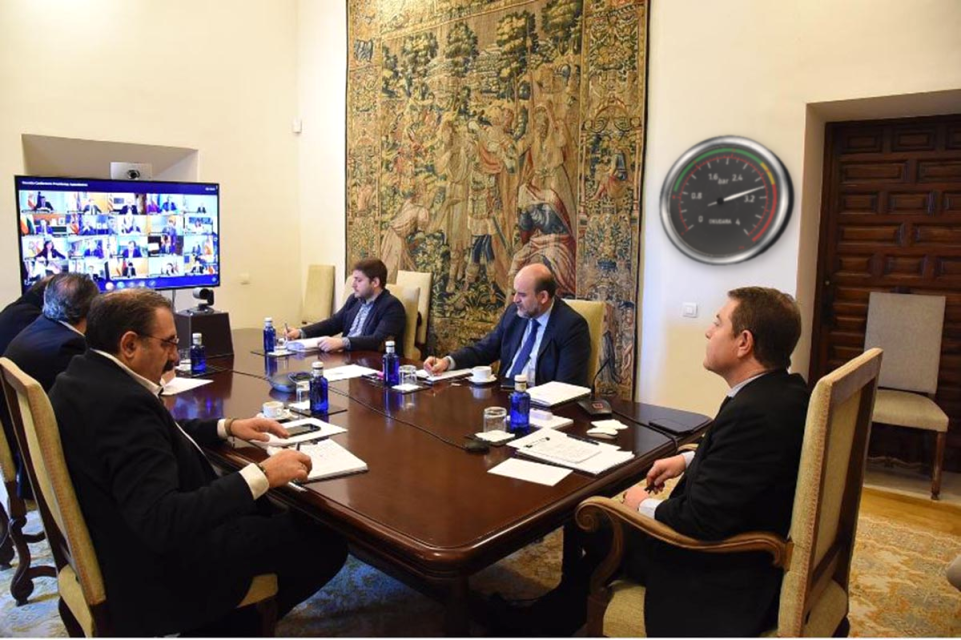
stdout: 3 bar
